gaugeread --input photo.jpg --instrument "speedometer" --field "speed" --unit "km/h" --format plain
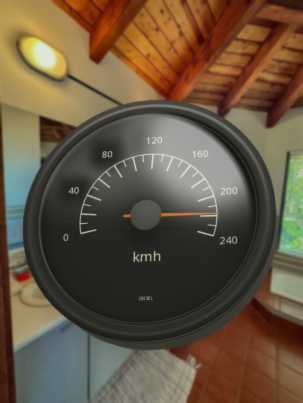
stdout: 220 km/h
